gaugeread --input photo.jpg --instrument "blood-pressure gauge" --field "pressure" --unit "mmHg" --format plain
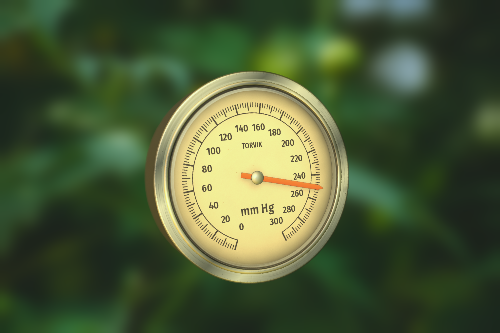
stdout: 250 mmHg
